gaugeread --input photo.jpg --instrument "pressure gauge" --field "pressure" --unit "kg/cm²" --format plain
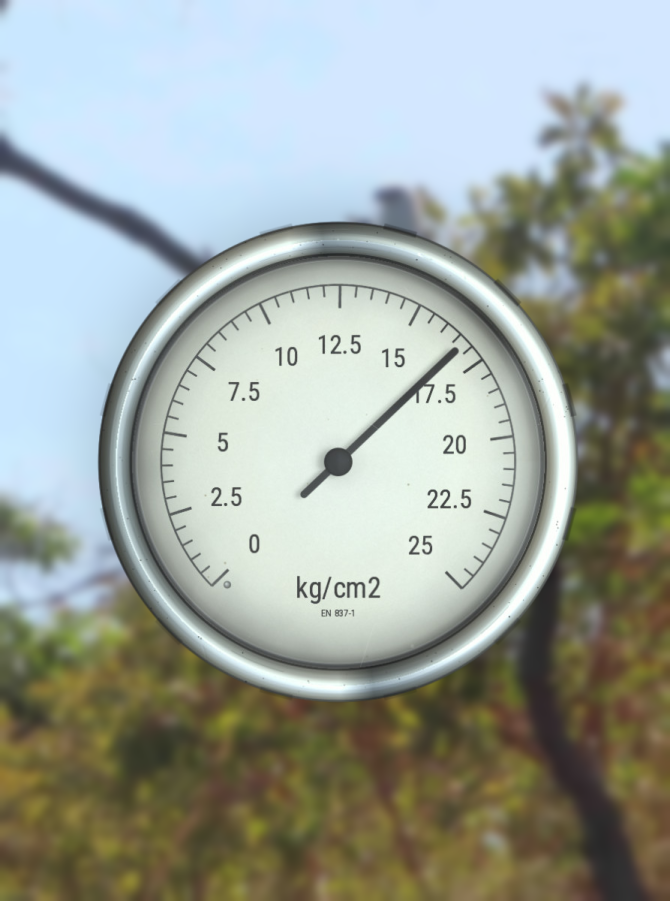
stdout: 16.75 kg/cm²
